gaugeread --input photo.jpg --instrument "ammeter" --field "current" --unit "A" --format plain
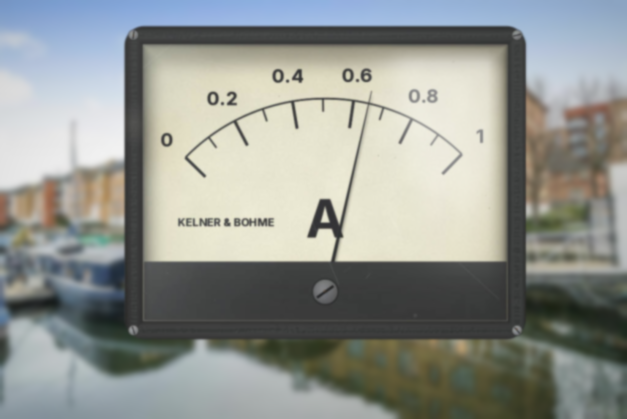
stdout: 0.65 A
